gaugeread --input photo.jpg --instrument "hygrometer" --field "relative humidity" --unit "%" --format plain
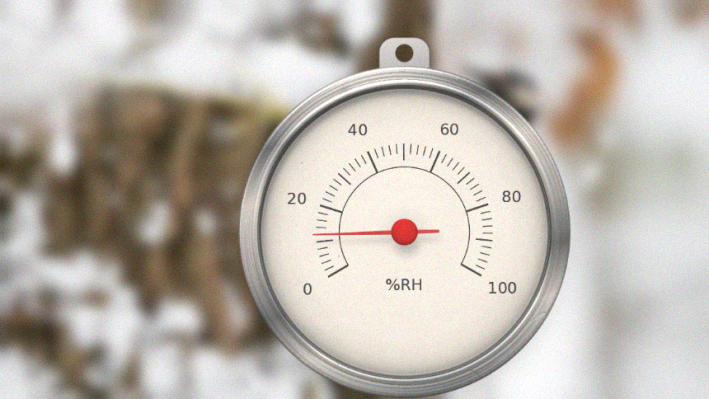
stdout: 12 %
